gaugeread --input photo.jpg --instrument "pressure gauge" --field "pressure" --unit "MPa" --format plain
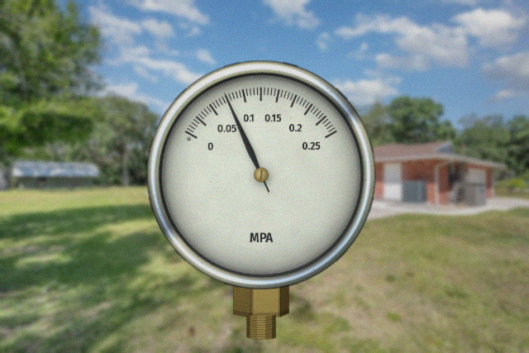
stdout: 0.075 MPa
